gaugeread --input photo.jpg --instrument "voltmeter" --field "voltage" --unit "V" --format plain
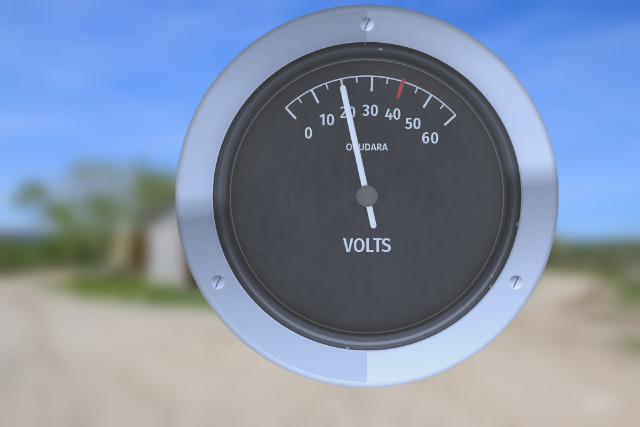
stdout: 20 V
